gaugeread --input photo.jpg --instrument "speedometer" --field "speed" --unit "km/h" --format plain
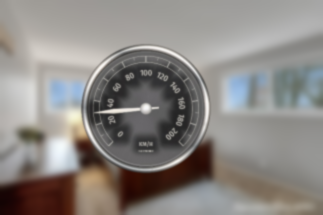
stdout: 30 km/h
